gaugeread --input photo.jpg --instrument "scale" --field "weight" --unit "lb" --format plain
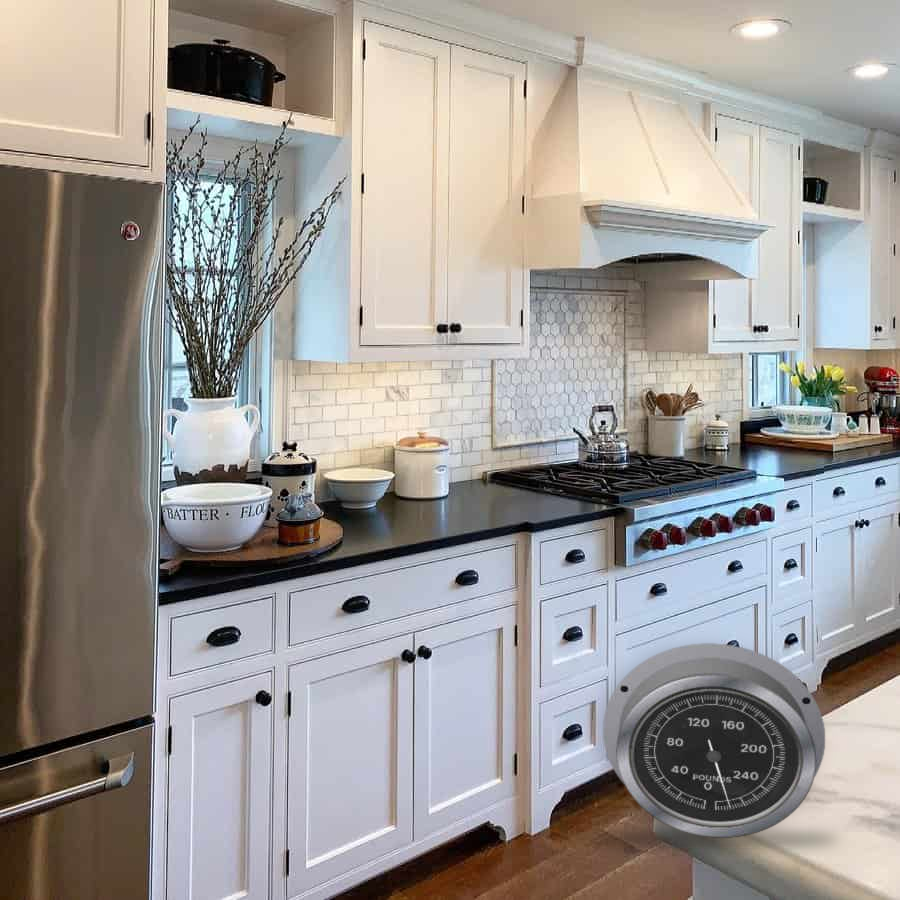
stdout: 270 lb
